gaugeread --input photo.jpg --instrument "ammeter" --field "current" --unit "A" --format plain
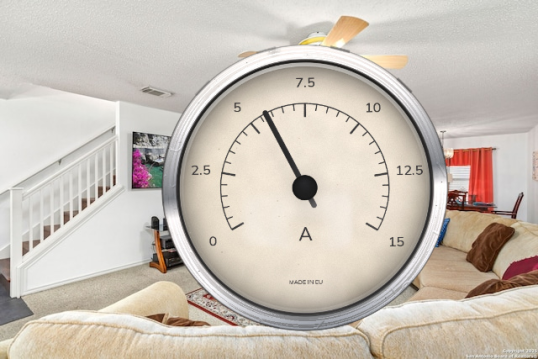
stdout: 5.75 A
